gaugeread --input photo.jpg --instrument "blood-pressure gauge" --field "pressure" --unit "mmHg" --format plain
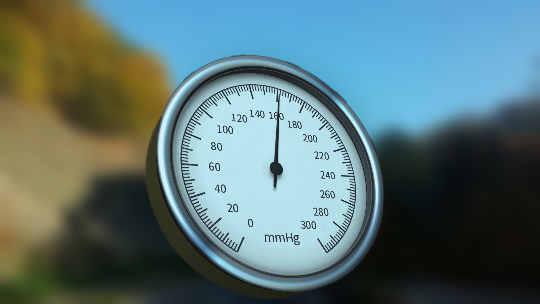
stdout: 160 mmHg
